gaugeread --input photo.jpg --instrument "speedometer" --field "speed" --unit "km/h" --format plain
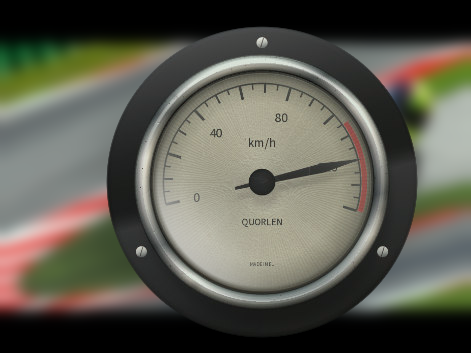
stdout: 120 km/h
